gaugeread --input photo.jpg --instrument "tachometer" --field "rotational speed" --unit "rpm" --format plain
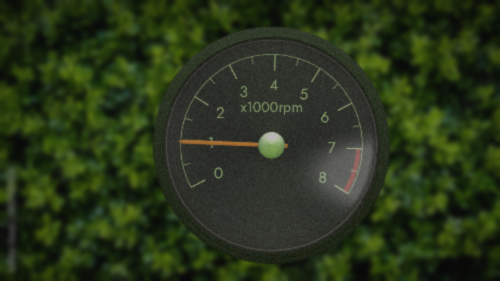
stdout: 1000 rpm
